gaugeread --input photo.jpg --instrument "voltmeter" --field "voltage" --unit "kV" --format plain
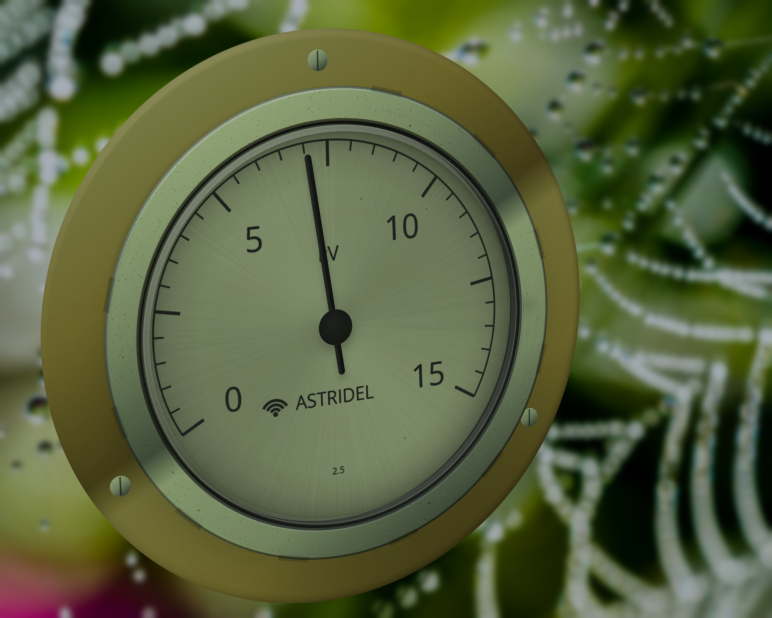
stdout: 7 kV
